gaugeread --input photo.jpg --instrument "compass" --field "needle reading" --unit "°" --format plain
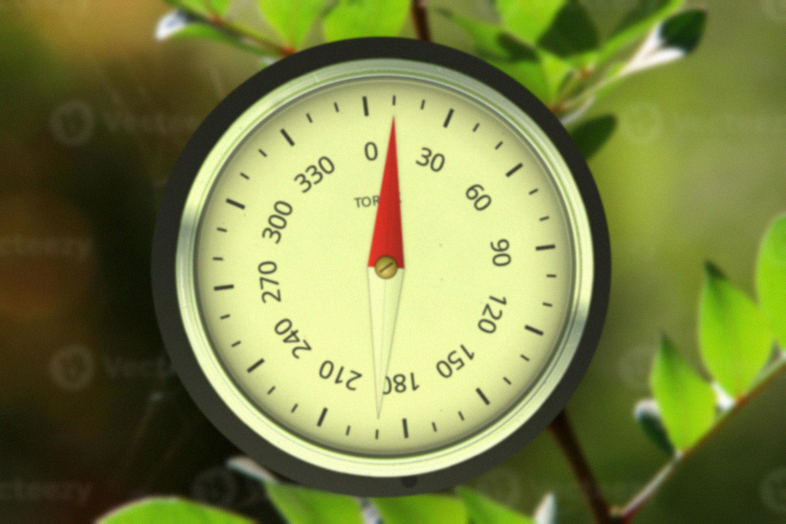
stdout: 10 °
